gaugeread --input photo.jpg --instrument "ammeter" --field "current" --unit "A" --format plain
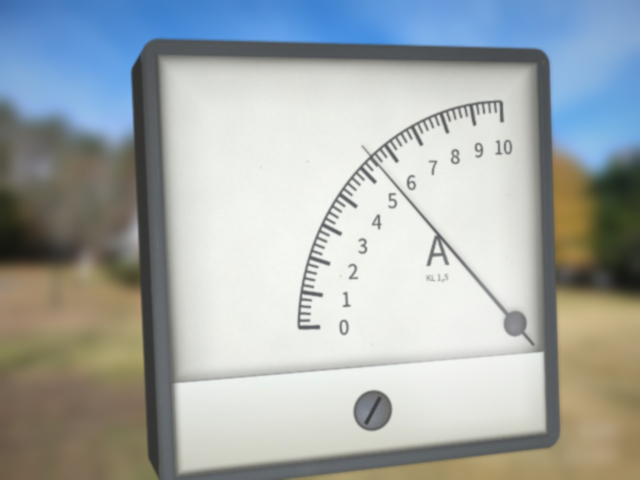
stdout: 5.4 A
